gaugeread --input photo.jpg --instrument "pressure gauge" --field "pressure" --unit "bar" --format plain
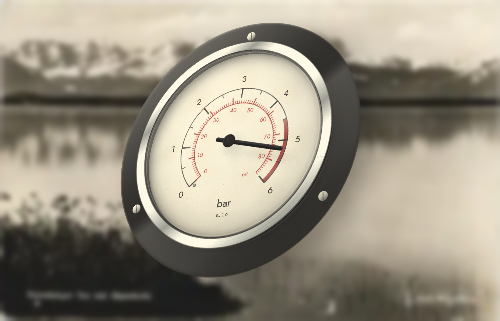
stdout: 5.25 bar
